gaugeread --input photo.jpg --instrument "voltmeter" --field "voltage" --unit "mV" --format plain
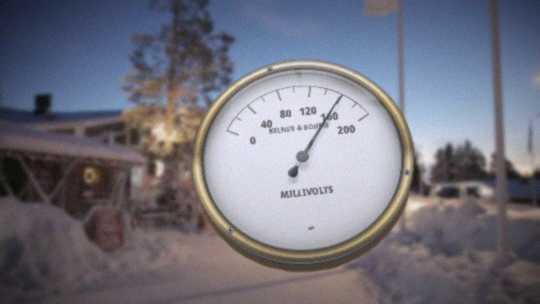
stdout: 160 mV
